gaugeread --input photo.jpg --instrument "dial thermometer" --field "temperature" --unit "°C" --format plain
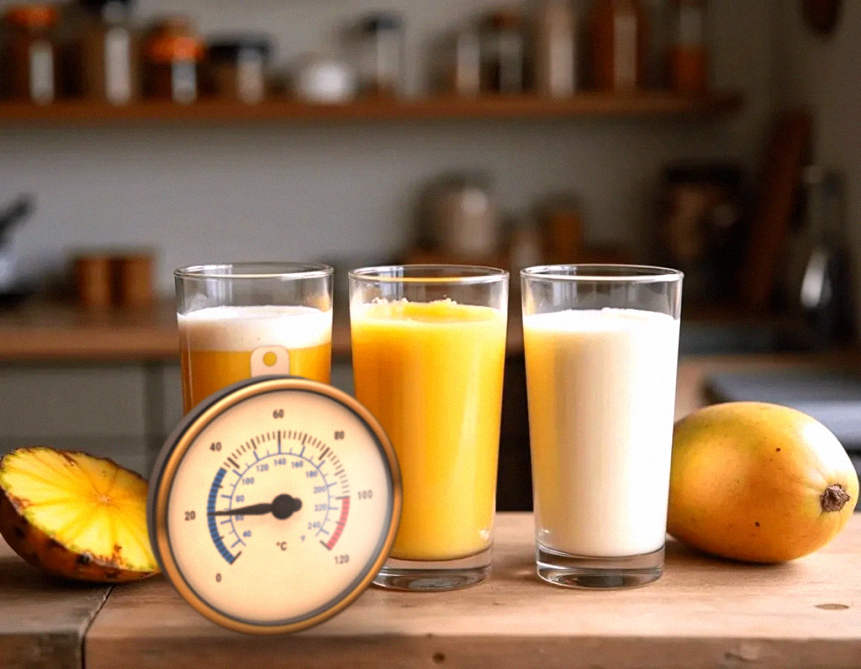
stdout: 20 °C
